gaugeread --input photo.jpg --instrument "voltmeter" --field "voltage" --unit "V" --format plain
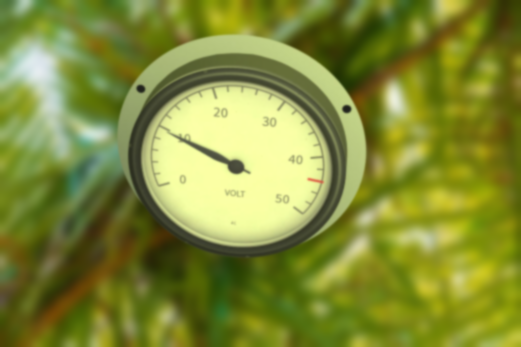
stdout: 10 V
